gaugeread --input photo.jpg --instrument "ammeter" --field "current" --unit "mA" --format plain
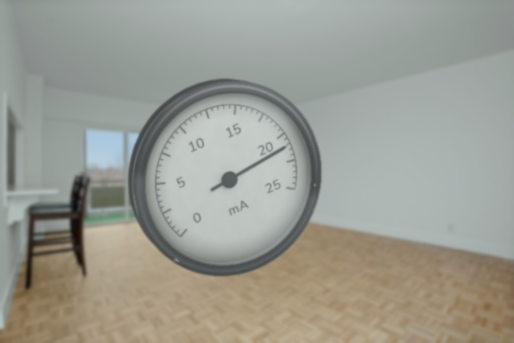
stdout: 21 mA
